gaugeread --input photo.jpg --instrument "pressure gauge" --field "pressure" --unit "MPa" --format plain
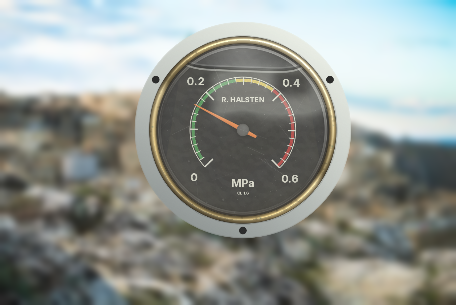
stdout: 0.16 MPa
